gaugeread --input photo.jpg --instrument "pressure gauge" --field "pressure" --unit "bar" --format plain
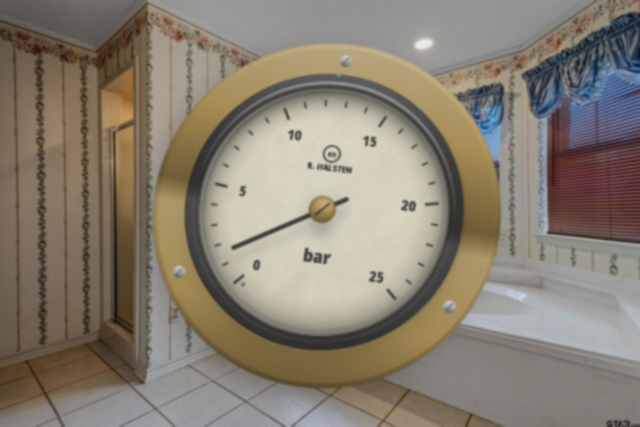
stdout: 1.5 bar
